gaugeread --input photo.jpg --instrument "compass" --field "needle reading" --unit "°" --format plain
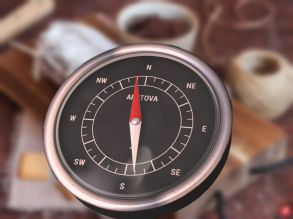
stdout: 350 °
